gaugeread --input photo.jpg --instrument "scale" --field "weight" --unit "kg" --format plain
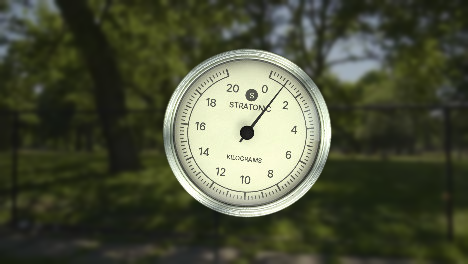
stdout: 1 kg
